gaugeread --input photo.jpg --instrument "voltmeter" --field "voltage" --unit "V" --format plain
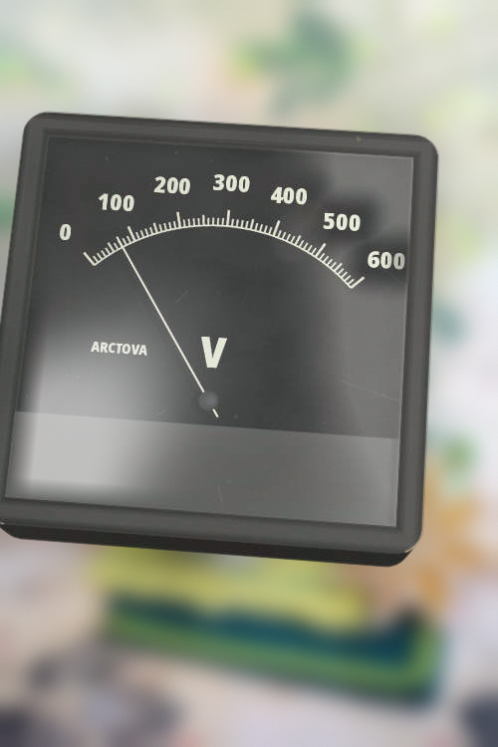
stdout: 70 V
